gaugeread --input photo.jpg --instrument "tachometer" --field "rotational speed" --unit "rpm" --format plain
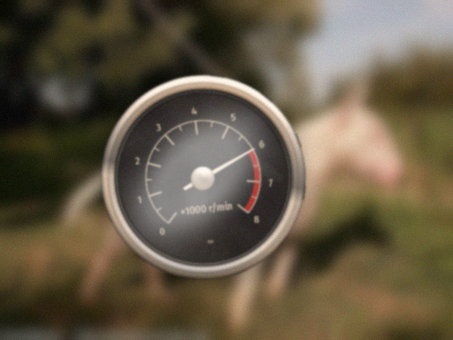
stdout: 6000 rpm
